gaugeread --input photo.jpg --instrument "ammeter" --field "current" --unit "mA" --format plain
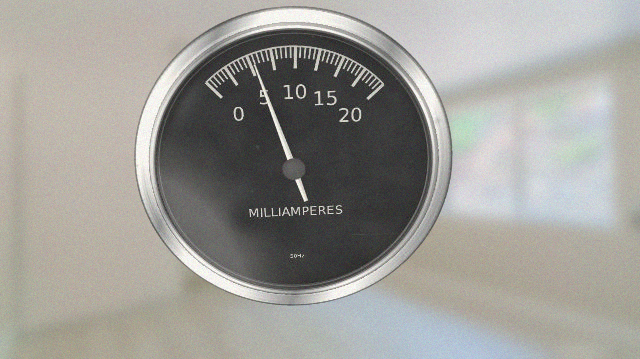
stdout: 5.5 mA
